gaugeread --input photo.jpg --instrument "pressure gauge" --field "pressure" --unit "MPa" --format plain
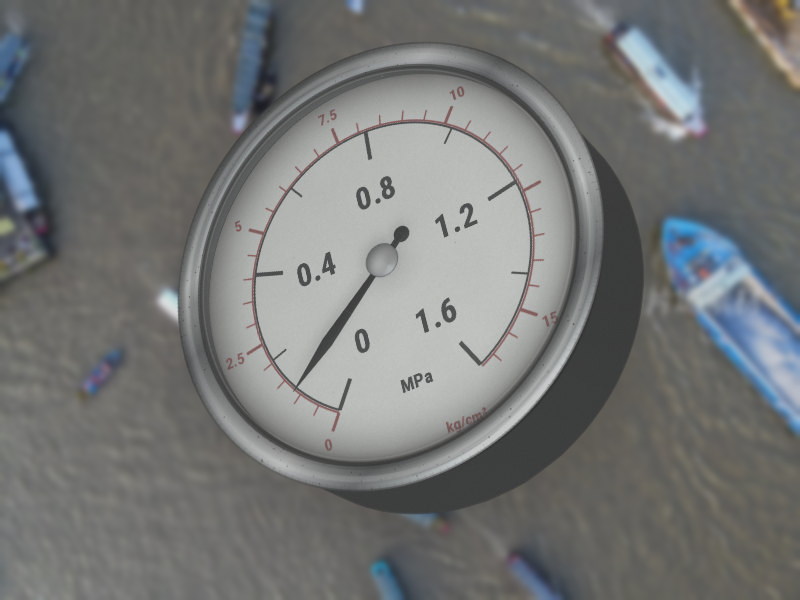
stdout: 0.1 MPa
